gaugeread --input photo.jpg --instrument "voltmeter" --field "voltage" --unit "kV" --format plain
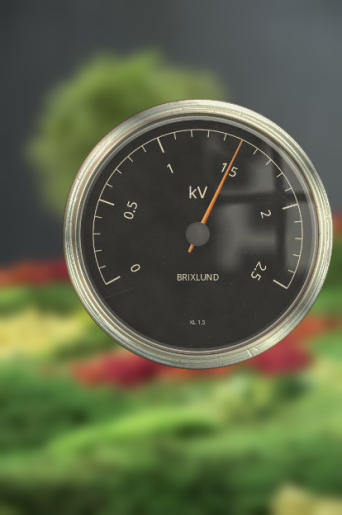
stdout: 1.5 kV
